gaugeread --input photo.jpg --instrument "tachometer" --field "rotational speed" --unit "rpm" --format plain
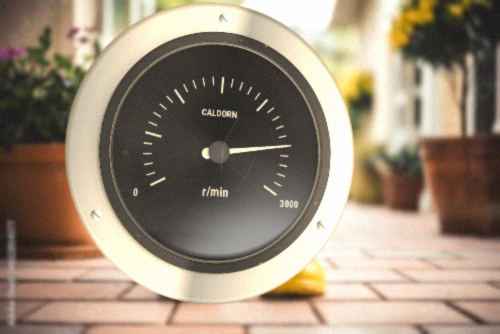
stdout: 2500 rpm
